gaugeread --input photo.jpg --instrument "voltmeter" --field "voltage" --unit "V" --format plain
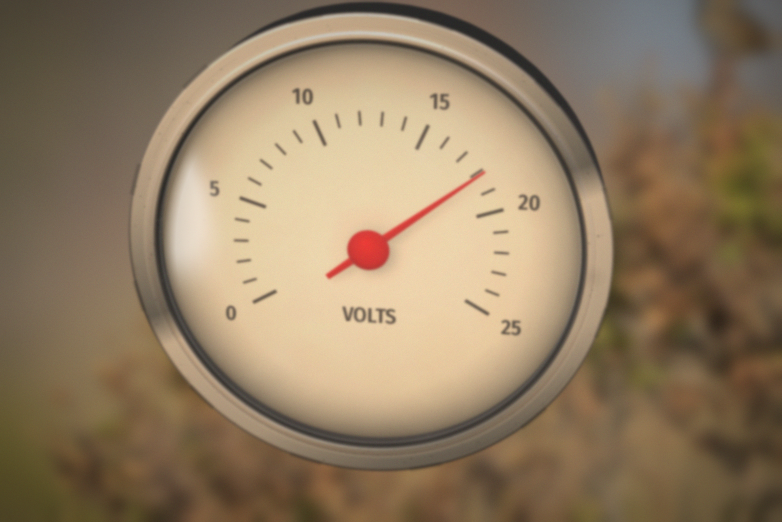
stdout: 18 V
